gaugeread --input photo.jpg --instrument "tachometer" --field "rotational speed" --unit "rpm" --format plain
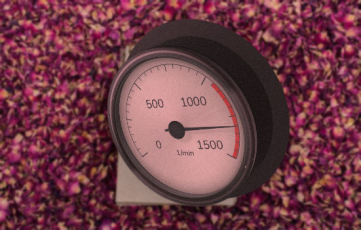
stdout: 1300 rpm
